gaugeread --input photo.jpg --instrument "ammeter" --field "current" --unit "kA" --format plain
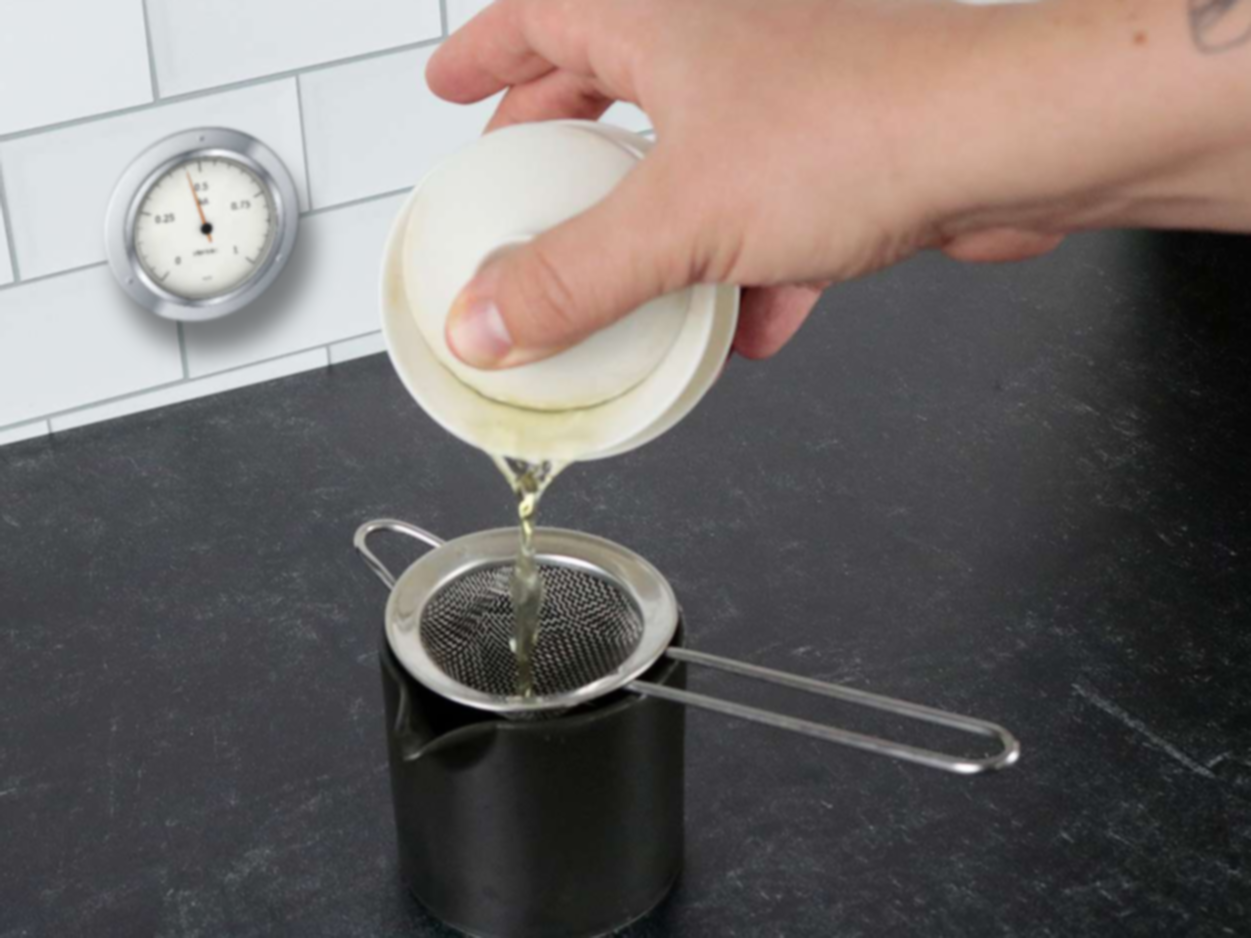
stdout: 0.45 kA
